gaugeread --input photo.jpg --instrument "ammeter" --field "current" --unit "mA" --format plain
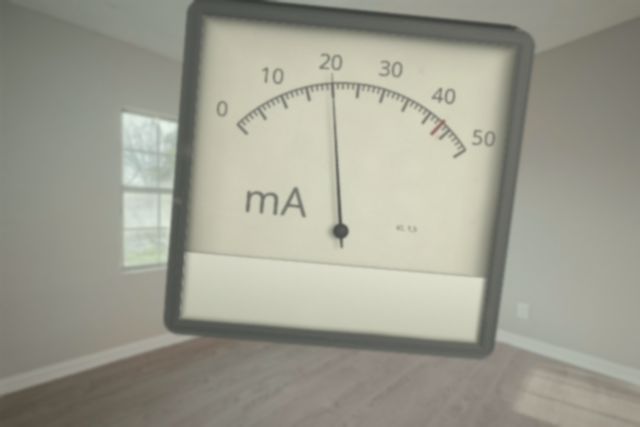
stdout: 20 mA
